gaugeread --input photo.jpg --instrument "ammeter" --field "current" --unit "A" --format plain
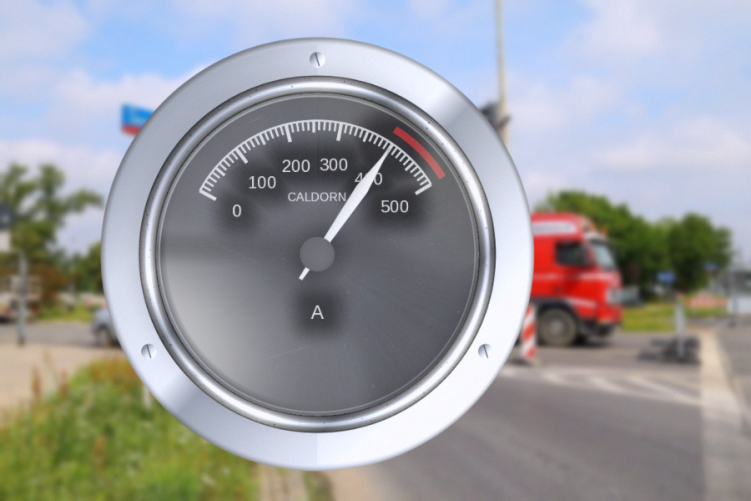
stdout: 400 A
